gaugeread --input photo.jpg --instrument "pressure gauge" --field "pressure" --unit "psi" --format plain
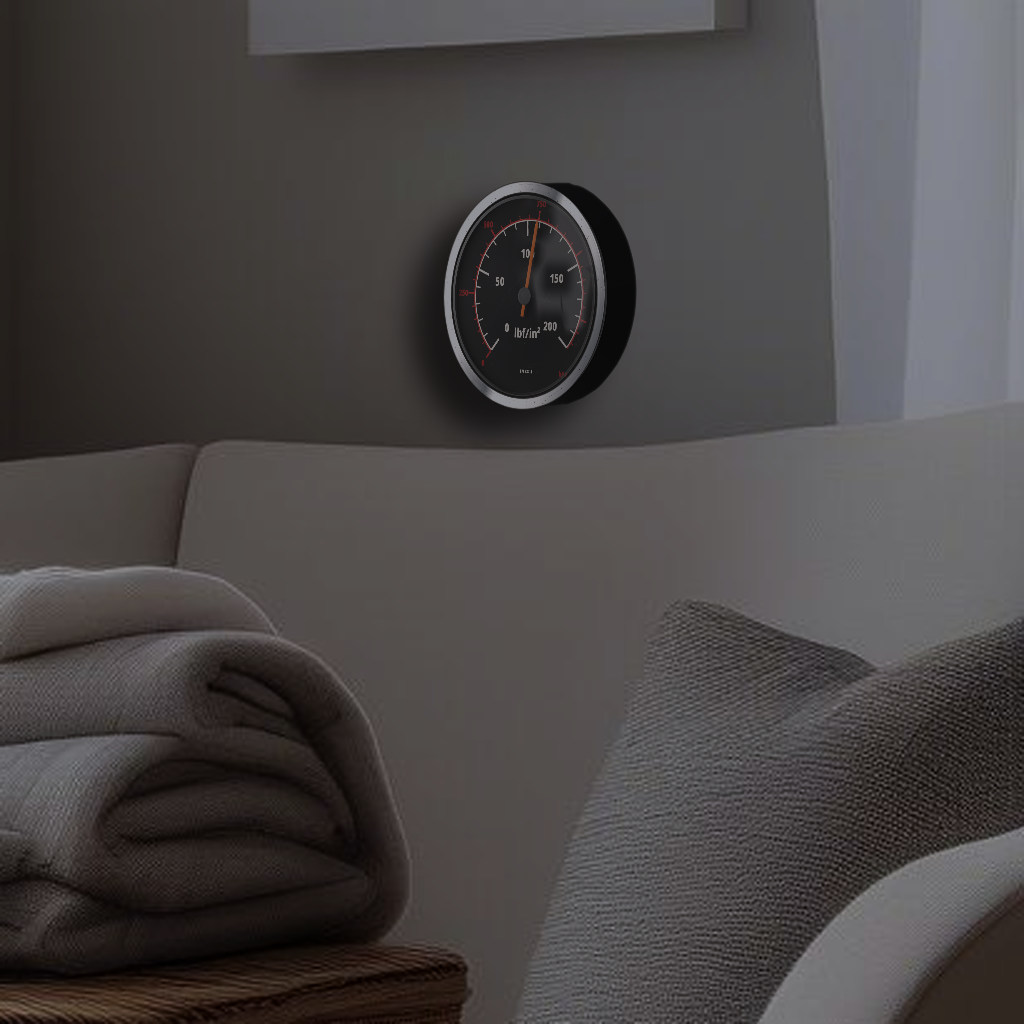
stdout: 110 psi
